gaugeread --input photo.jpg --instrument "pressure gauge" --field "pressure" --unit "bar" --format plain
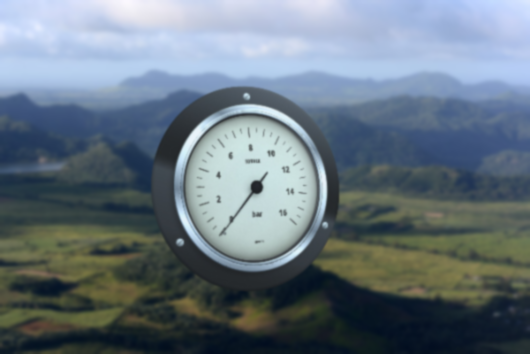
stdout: 0 bar
